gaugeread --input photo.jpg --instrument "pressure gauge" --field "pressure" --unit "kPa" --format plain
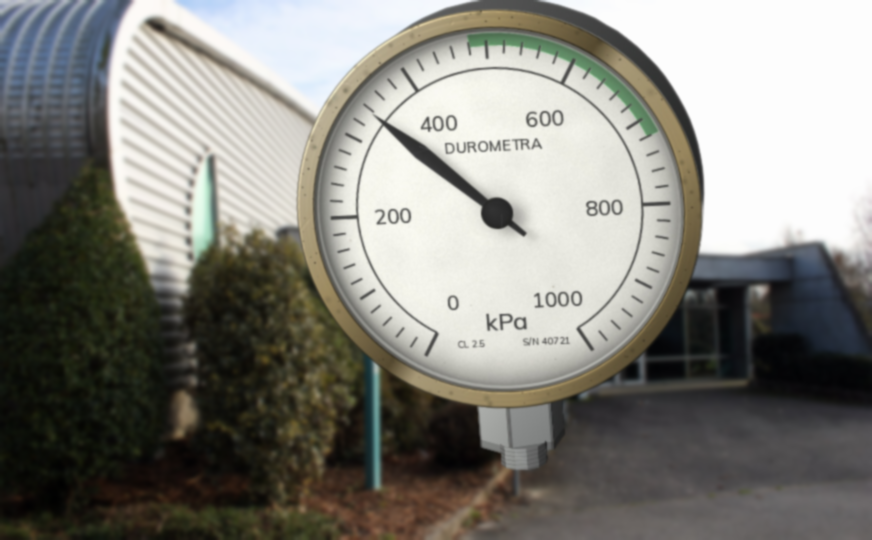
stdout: 340 kPa
